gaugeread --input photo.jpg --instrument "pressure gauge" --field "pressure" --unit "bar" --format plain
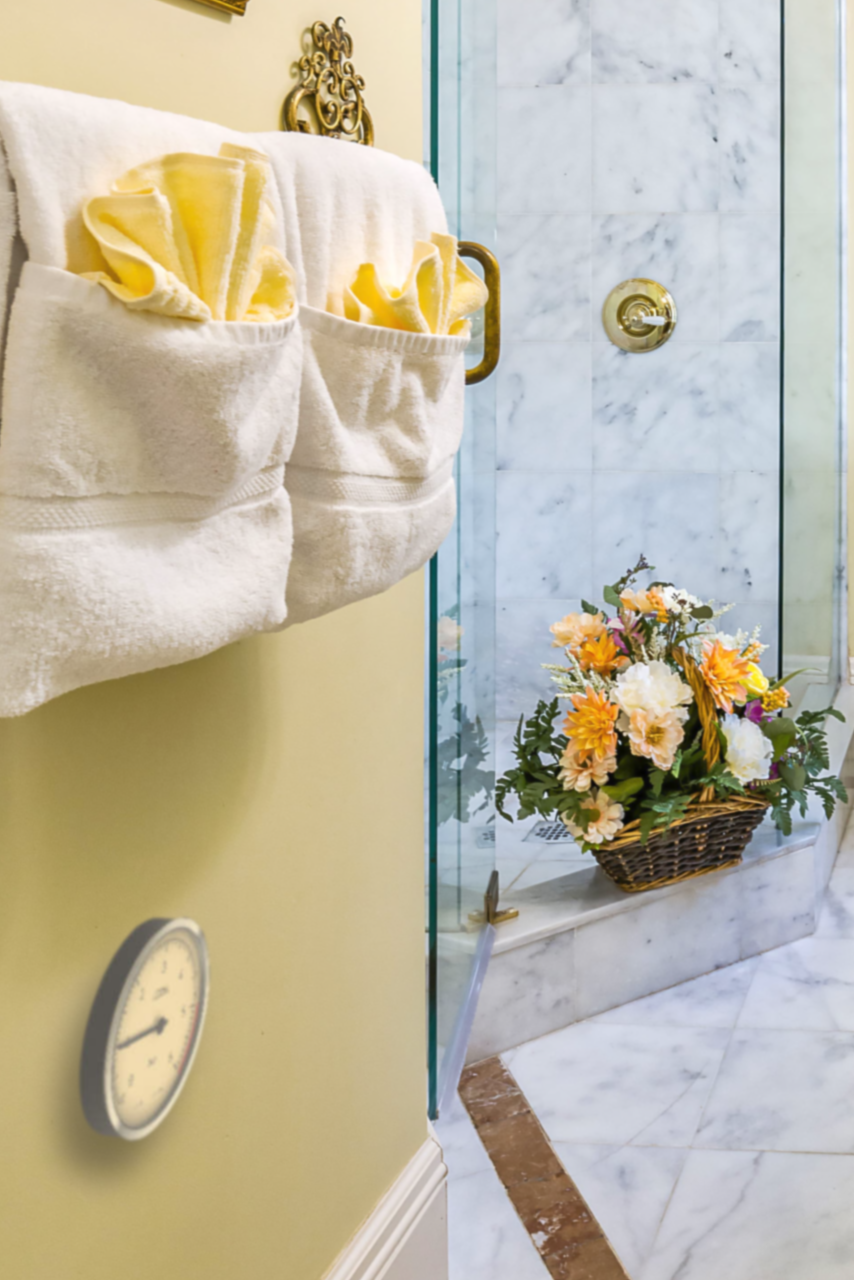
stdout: 1 bar
